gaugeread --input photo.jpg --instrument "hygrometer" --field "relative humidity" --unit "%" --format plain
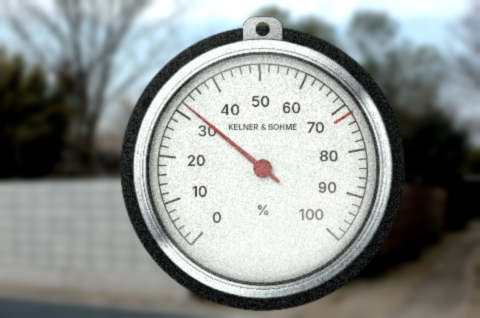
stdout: 32 %
